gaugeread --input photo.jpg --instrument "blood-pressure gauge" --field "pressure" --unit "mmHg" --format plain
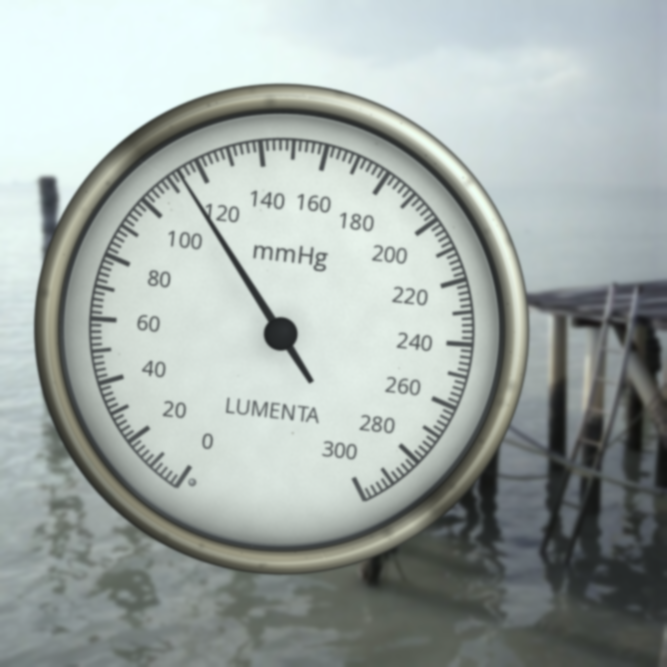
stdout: 114 mmHg
